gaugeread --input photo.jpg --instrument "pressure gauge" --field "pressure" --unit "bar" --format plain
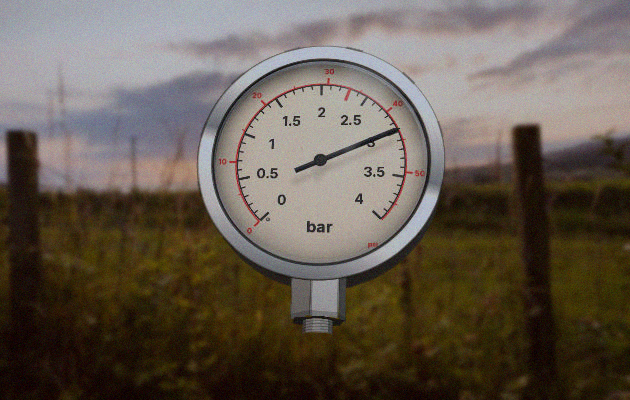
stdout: 3 bar
